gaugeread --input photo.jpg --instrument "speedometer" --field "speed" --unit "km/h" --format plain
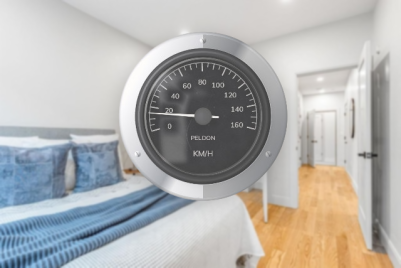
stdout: 15 km/h
